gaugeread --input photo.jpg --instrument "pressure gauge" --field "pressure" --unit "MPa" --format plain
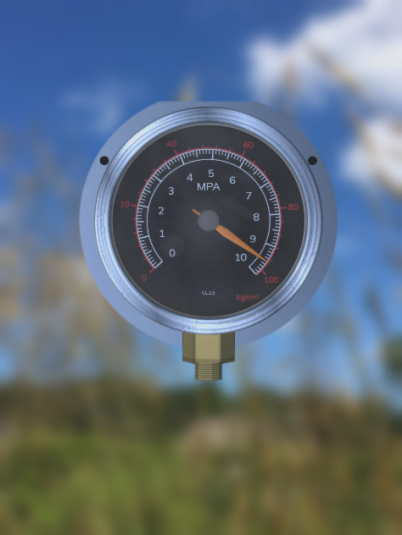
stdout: 9.5 MPa
